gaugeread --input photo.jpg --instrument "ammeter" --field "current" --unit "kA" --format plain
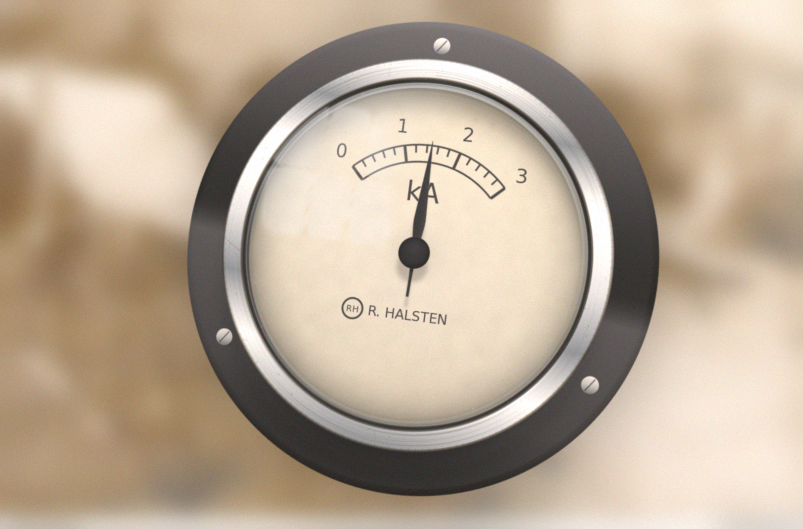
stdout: 1.5 kA
